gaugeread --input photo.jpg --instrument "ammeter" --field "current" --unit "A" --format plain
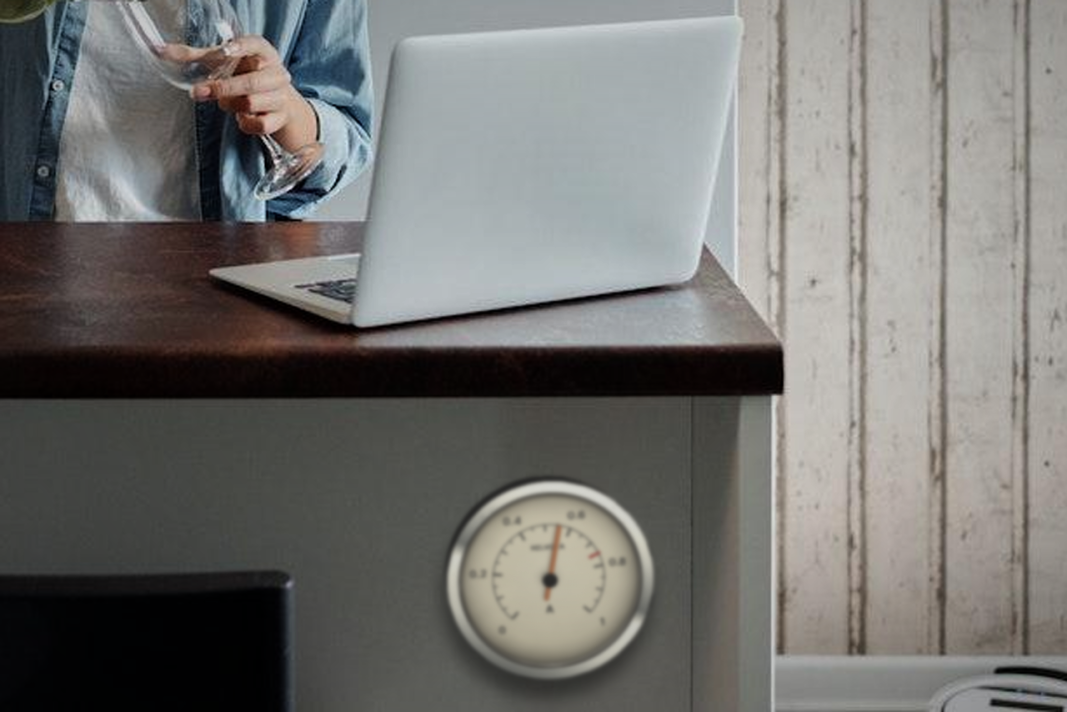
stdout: 0.55 A
